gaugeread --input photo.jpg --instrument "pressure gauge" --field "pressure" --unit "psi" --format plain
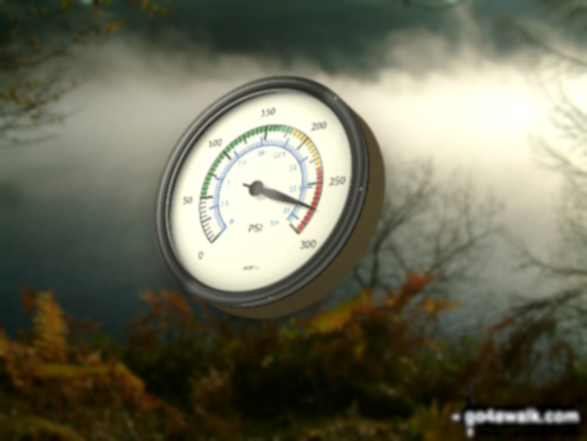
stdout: 275 psi
